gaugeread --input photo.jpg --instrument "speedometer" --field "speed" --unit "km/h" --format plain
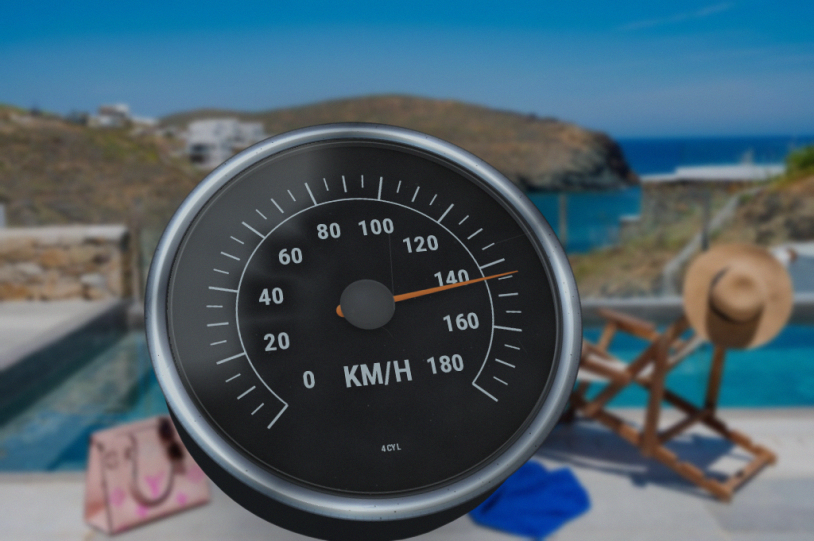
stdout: 145 km/h
